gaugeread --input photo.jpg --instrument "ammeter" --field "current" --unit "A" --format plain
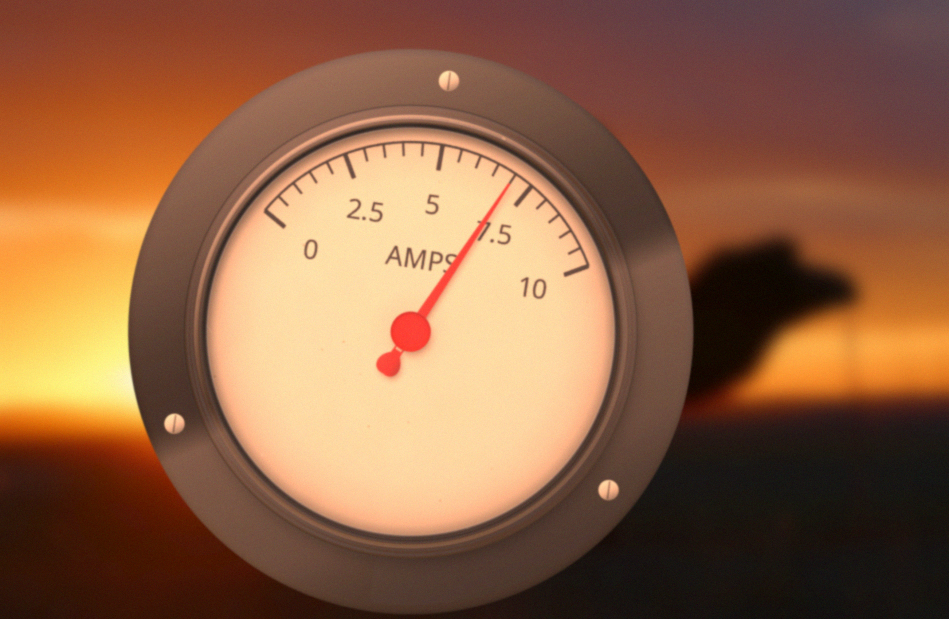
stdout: 7 A
